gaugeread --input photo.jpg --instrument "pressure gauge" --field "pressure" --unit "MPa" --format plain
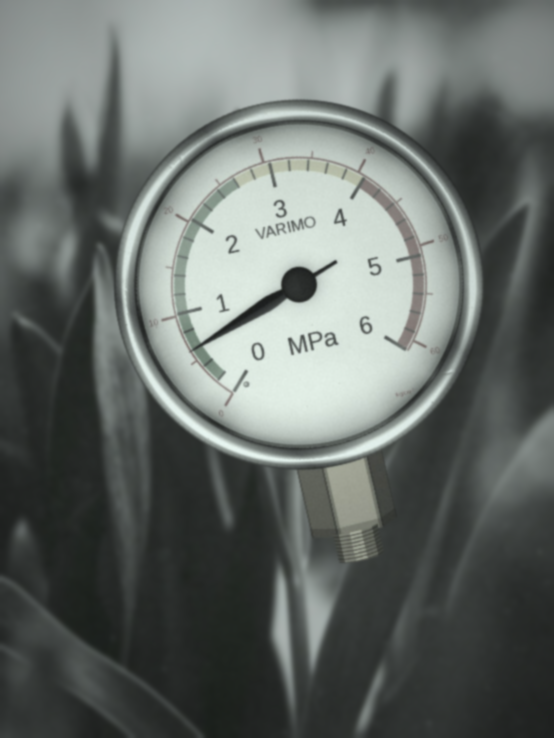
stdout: 0.6 MPa
